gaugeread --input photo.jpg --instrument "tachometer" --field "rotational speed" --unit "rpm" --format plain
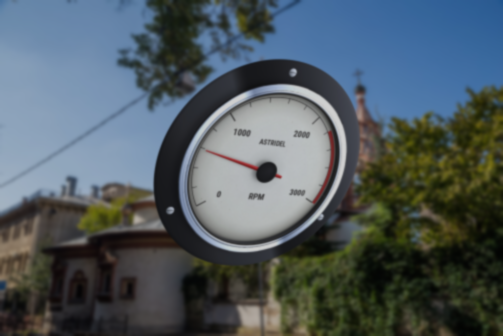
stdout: 600 rpm
